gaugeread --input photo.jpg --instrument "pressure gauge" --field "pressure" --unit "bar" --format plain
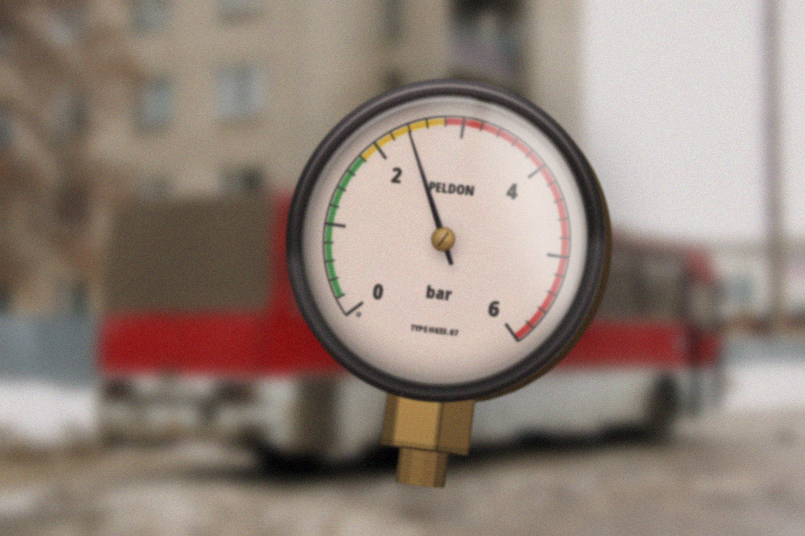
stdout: 2.4 bar
